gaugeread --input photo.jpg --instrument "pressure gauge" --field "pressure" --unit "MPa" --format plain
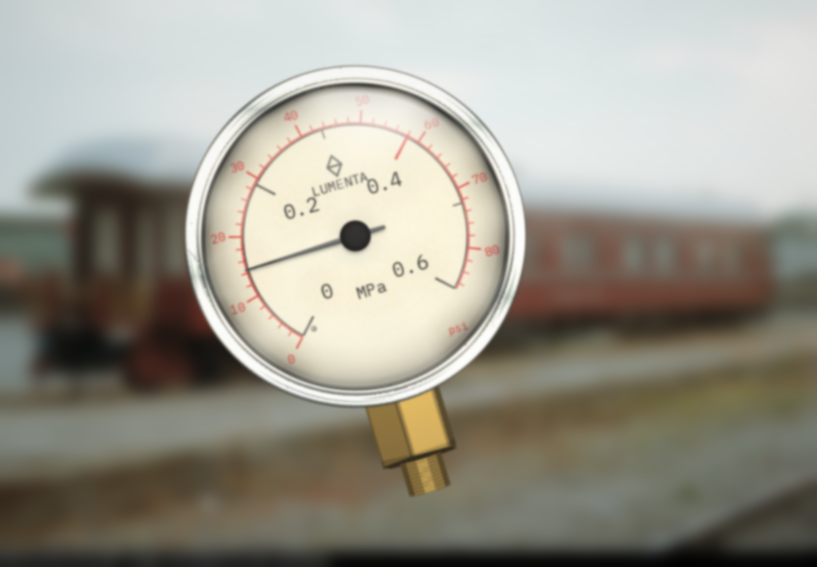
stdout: 0.1 MPa
